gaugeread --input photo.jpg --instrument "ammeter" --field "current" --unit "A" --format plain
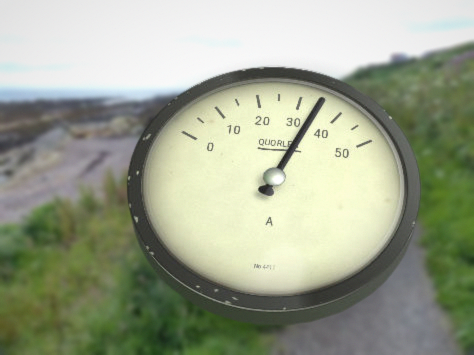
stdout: 35 A
